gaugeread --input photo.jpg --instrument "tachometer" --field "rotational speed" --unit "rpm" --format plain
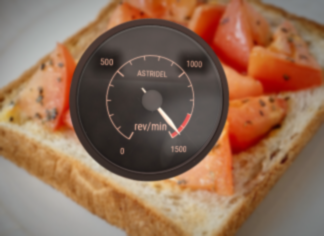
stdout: 1450 rpm
